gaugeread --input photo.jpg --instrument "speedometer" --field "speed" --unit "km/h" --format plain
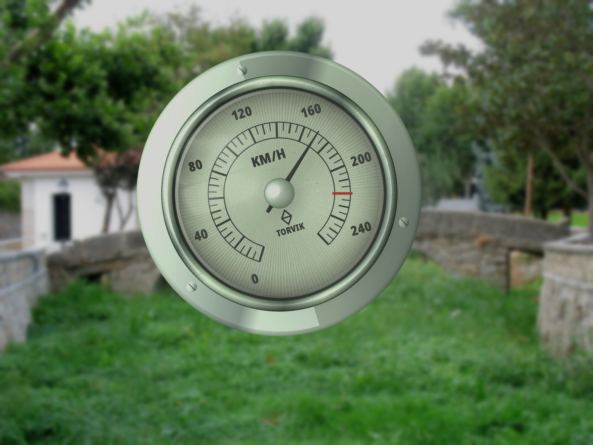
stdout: 170 km/h
